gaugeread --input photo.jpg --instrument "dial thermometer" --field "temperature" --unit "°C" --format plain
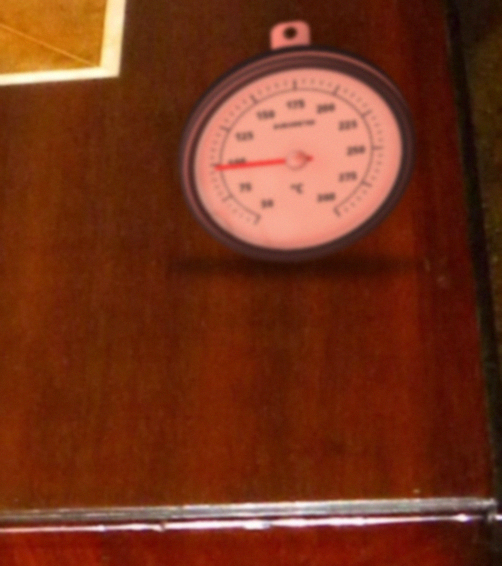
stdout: 100 °C
